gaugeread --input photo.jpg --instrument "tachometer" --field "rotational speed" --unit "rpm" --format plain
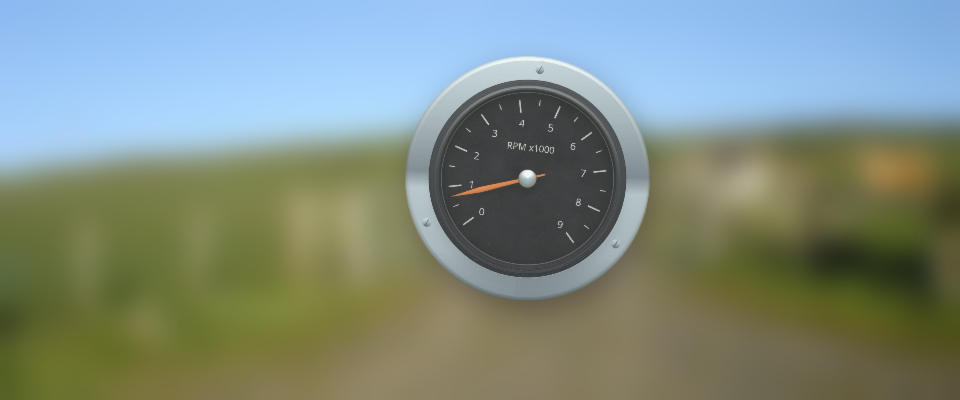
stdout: 750 rpm
